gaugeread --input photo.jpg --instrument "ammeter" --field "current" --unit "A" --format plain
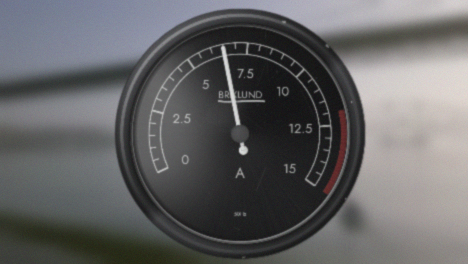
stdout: 6.5 A
